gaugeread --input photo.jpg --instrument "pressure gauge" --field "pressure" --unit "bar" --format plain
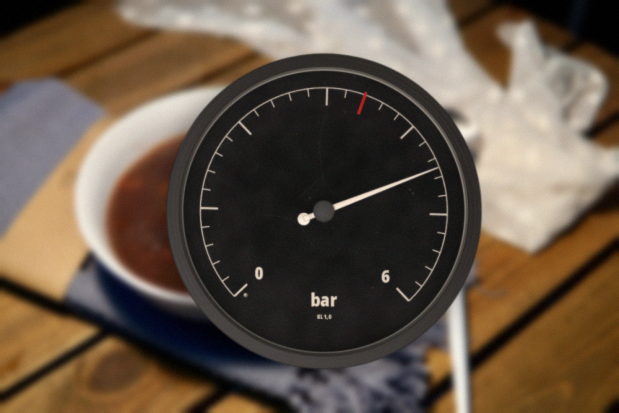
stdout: 4.5 bar
